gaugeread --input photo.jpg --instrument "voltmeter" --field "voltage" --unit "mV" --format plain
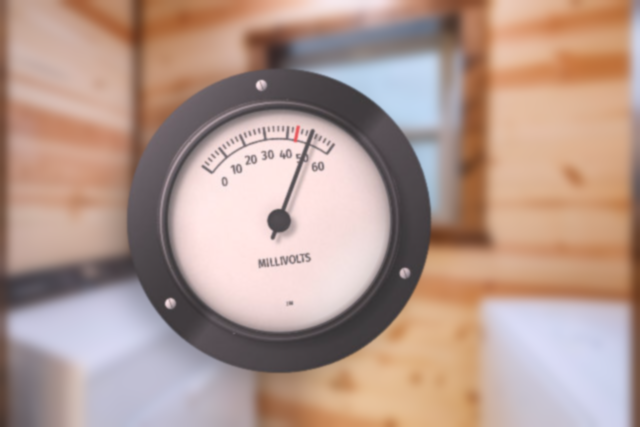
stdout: 50 mV
